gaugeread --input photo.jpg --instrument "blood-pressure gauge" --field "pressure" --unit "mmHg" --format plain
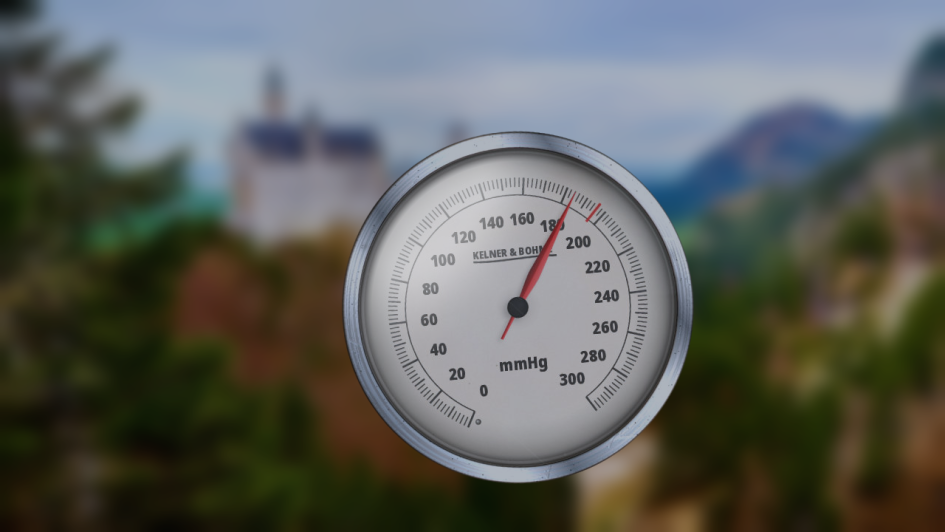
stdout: 184 mmHg
